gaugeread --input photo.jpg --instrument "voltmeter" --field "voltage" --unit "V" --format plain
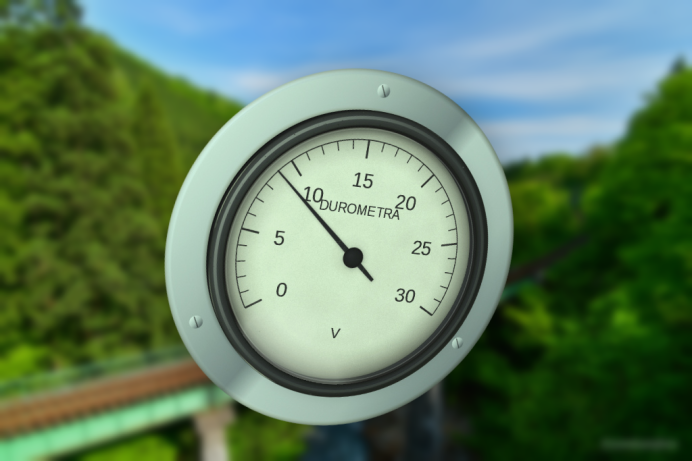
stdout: 9 V
